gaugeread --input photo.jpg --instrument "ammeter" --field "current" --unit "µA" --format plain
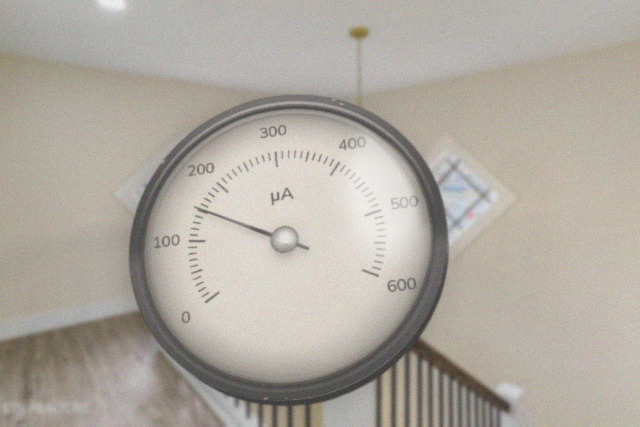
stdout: 150 µA
